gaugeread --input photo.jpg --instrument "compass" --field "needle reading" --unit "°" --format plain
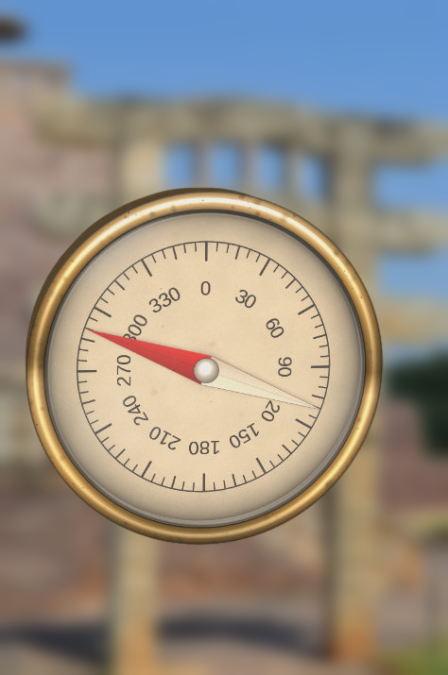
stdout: 290 °
